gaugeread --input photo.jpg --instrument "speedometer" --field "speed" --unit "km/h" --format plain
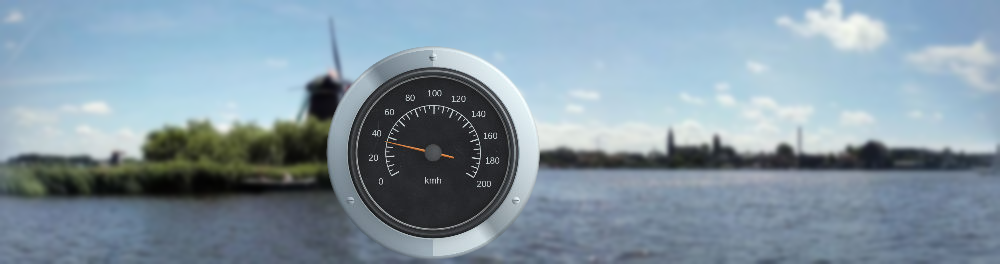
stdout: 35 km/h
